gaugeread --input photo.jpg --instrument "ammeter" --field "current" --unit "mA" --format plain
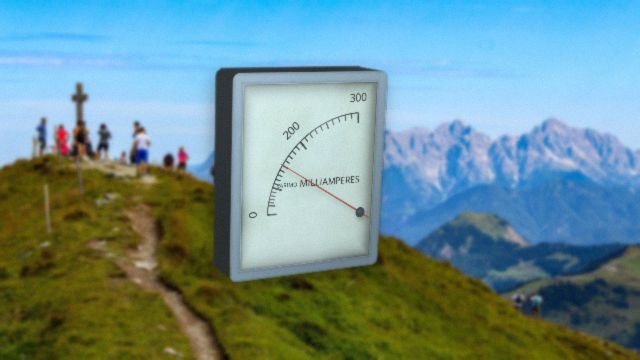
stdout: 150 mA
